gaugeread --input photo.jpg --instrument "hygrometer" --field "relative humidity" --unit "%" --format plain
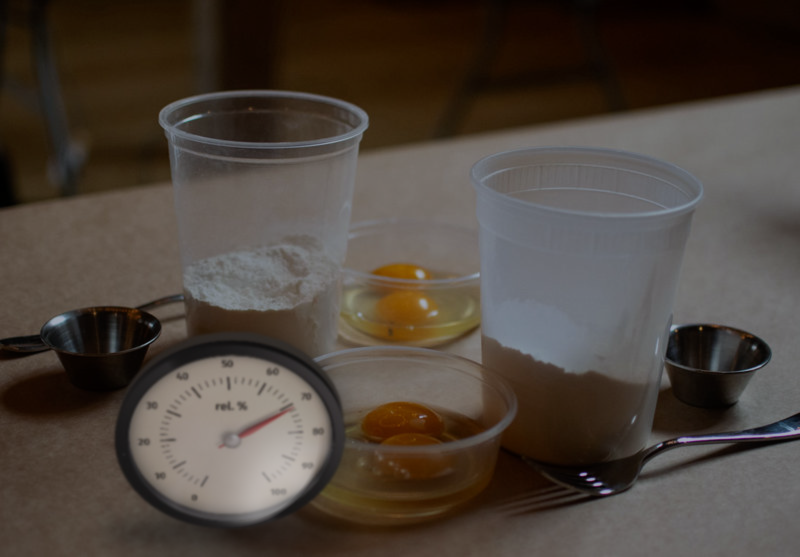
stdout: 70 %
